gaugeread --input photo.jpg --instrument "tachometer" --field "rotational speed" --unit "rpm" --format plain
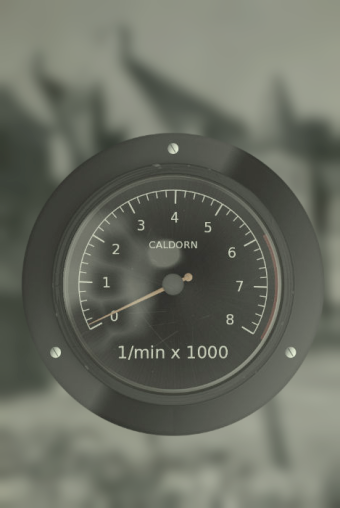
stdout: 100 rpm
